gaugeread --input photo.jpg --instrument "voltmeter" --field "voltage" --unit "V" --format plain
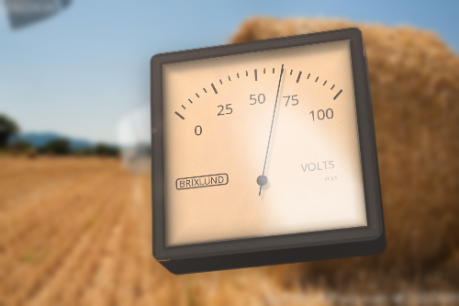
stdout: 65 V
